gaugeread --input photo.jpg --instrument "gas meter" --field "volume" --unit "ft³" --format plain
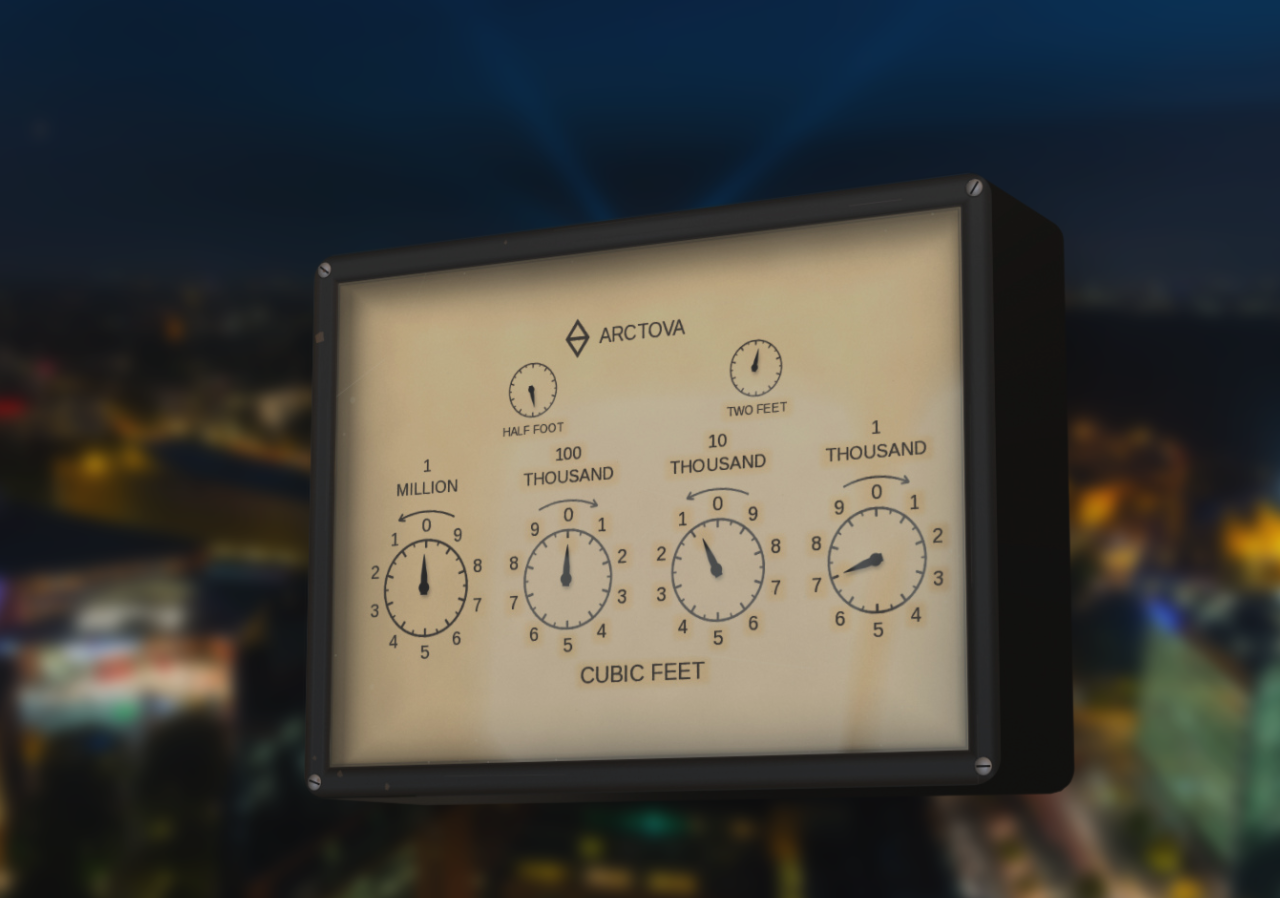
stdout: 700 ft³
